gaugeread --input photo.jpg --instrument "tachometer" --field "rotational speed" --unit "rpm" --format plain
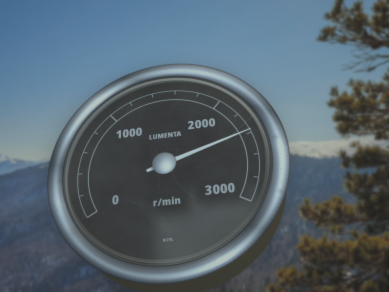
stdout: 2400 rpm
